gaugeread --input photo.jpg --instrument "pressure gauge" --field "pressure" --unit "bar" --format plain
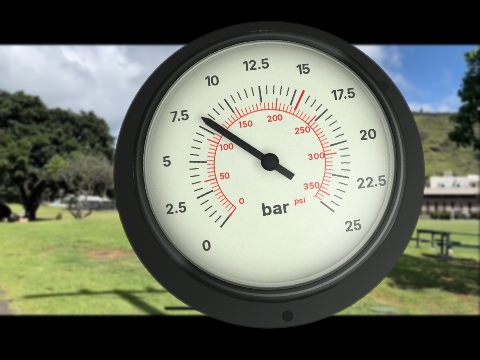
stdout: 8 bar
